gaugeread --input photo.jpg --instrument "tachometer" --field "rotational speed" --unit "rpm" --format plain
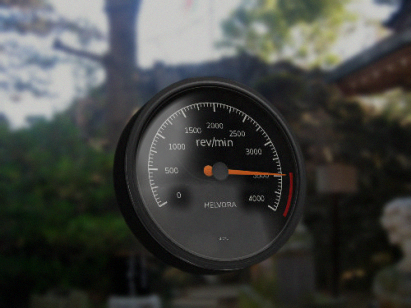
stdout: 3500 rpm
